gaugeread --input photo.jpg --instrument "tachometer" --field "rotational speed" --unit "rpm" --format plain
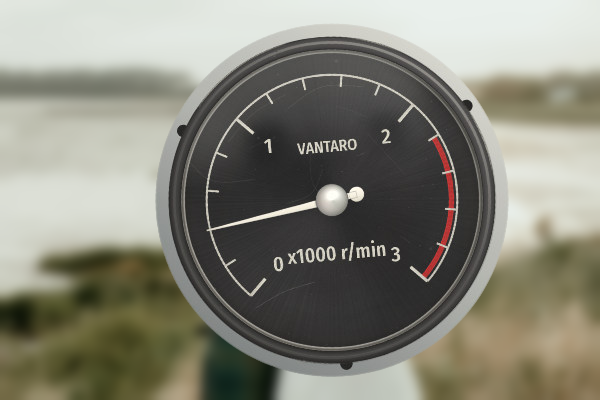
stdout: 400 rpm
